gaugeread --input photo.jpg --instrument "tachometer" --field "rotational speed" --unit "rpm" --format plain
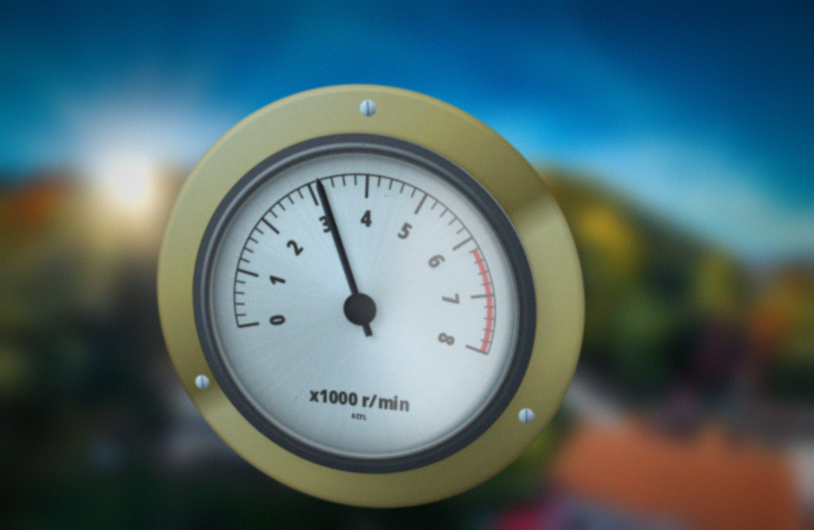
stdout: 3200 rpm
